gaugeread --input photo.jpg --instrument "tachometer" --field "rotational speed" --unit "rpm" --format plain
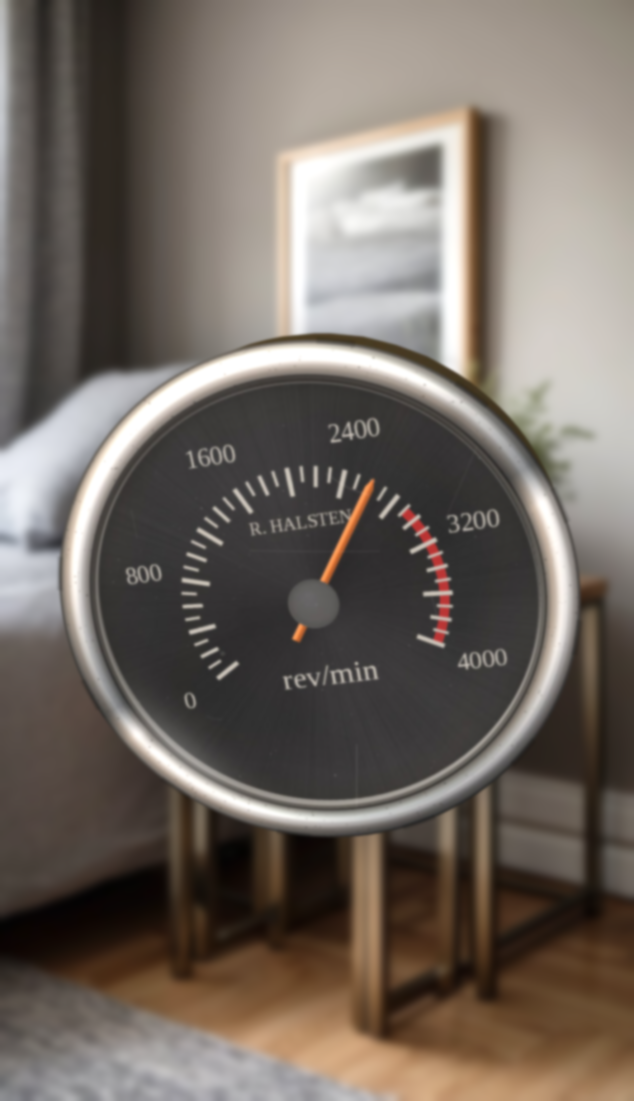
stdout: 2600 rpm
